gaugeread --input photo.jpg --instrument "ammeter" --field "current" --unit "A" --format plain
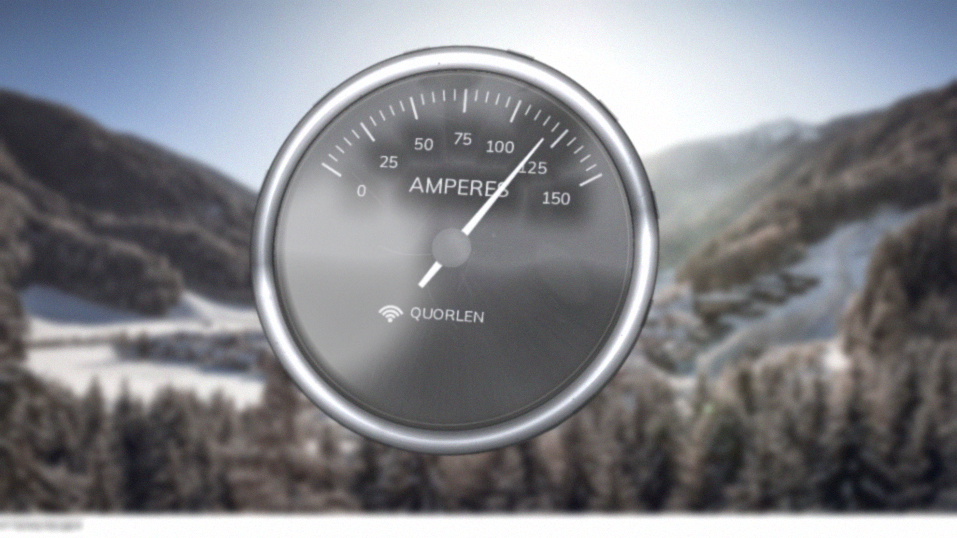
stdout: 120 A
